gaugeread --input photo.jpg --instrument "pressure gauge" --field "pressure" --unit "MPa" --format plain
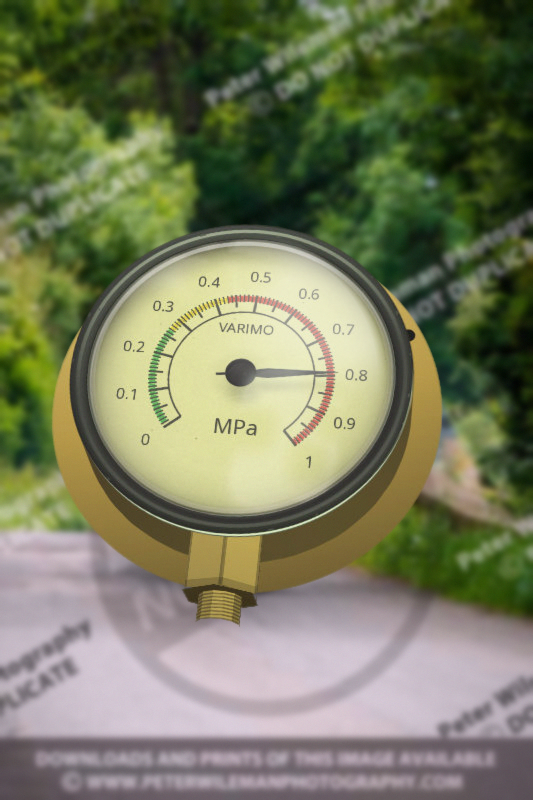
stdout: 0.8 MPa
